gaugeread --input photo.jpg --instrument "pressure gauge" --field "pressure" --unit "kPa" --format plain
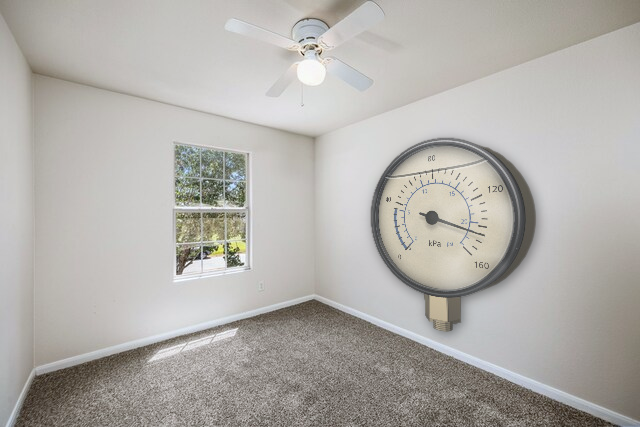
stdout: 145 kPa
